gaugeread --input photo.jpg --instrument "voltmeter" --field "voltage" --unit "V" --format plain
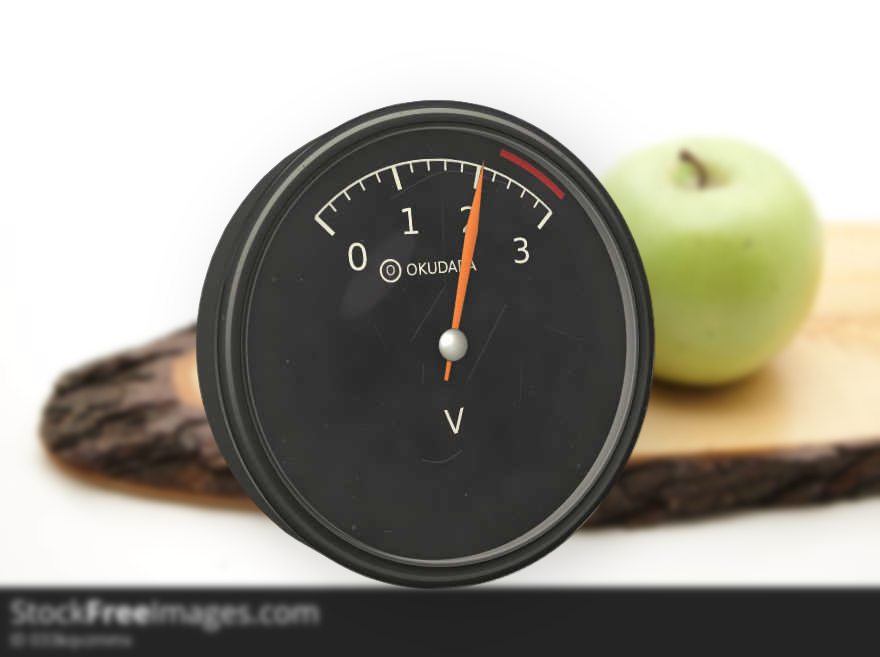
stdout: 2 V
